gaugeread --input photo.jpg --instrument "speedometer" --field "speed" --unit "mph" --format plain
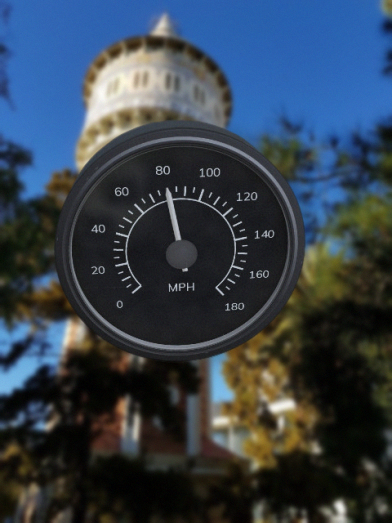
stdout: 80 mph
